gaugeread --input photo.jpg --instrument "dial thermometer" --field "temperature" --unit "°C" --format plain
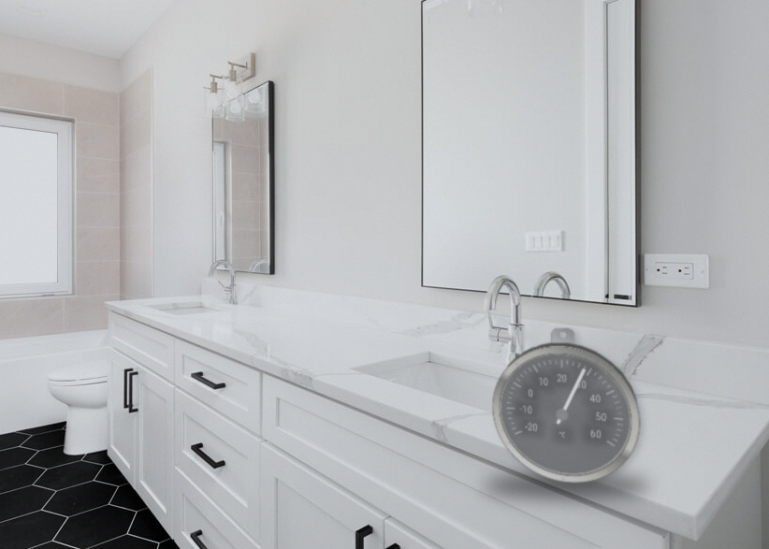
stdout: 28 °C
